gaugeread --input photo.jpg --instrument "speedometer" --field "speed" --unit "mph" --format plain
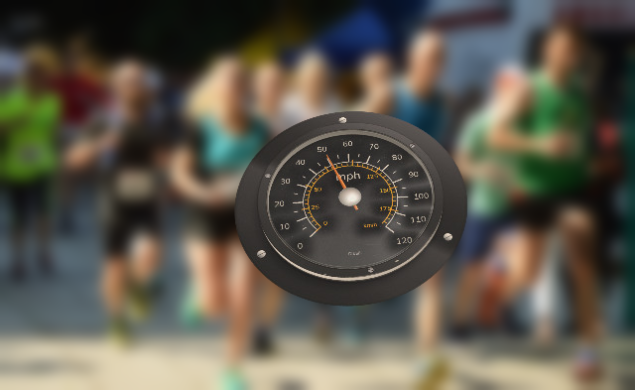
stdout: 50 mph
